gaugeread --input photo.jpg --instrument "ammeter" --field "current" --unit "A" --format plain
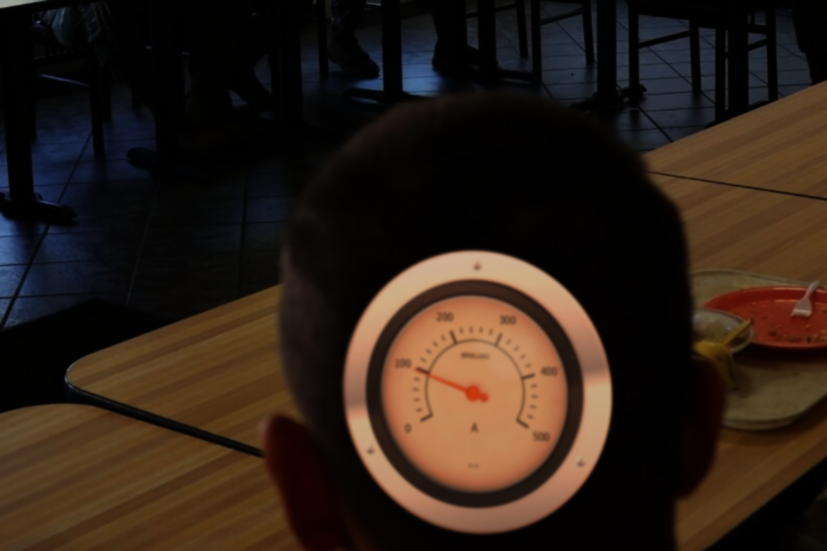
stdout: 100 A
